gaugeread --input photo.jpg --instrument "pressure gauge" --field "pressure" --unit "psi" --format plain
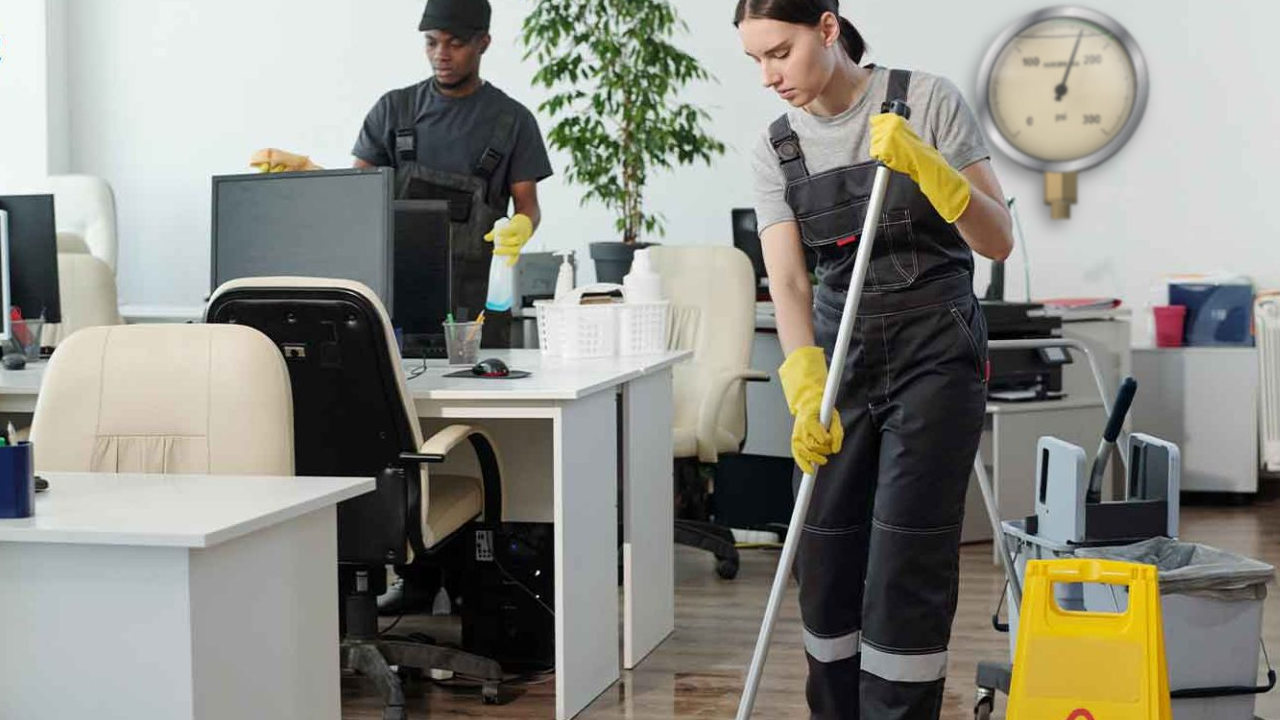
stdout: 170 psi
